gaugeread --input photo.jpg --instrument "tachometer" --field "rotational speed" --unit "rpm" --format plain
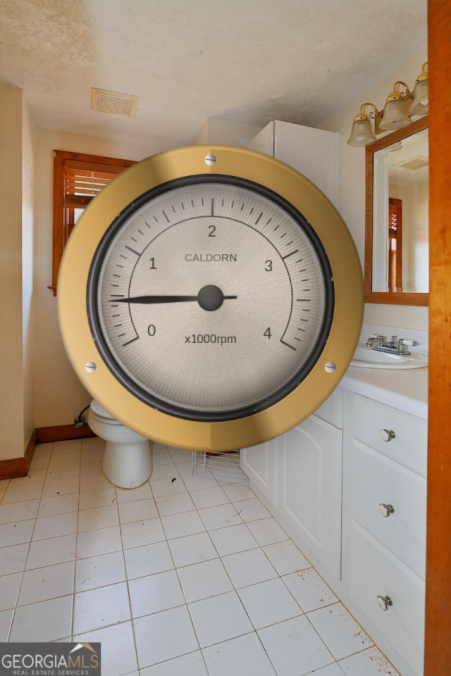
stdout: 450 rpm
